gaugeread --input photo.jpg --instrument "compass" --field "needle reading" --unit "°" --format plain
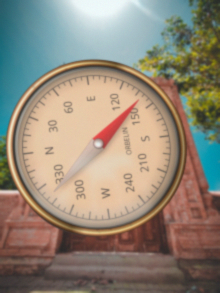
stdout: 140 °
